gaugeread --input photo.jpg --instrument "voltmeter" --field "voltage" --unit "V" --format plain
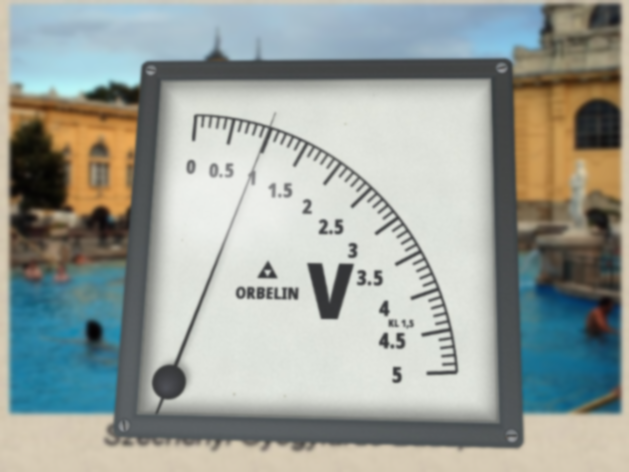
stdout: 1 V
